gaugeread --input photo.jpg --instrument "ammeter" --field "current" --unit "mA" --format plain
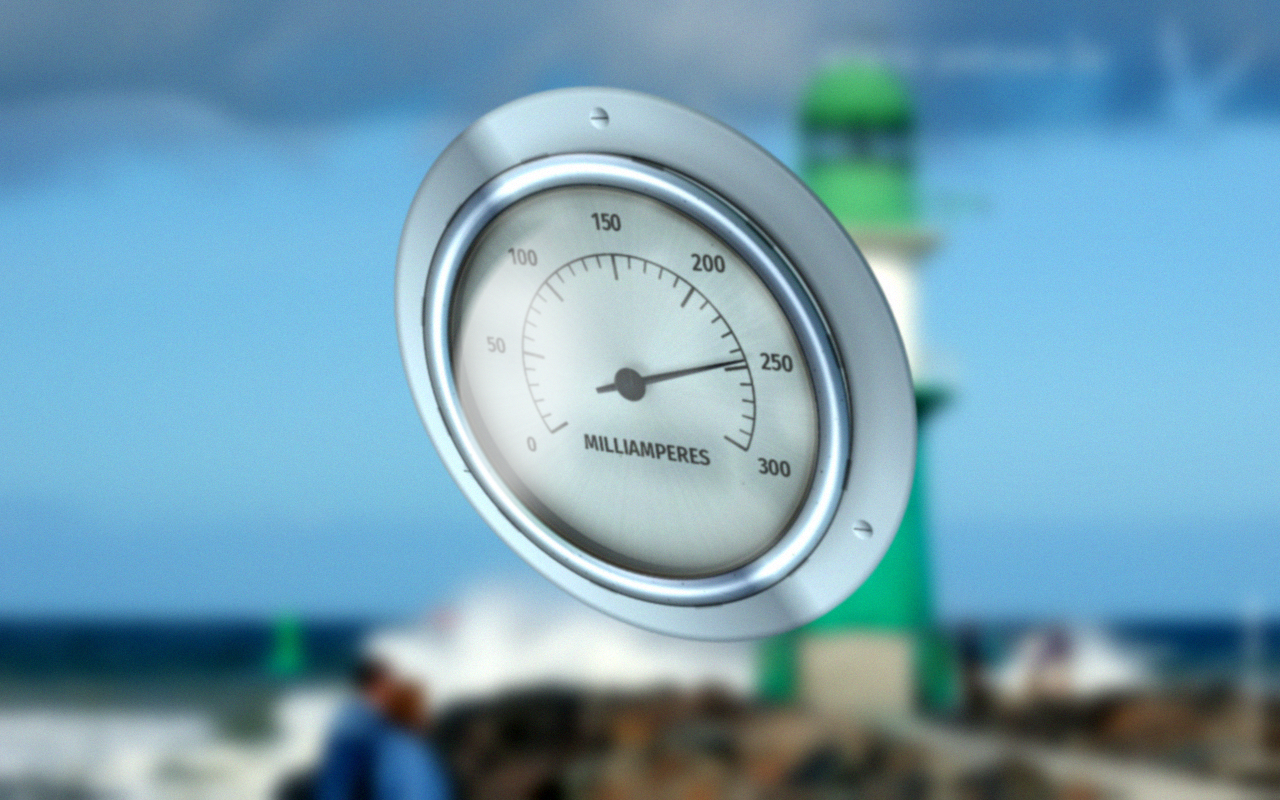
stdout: 245 mA
